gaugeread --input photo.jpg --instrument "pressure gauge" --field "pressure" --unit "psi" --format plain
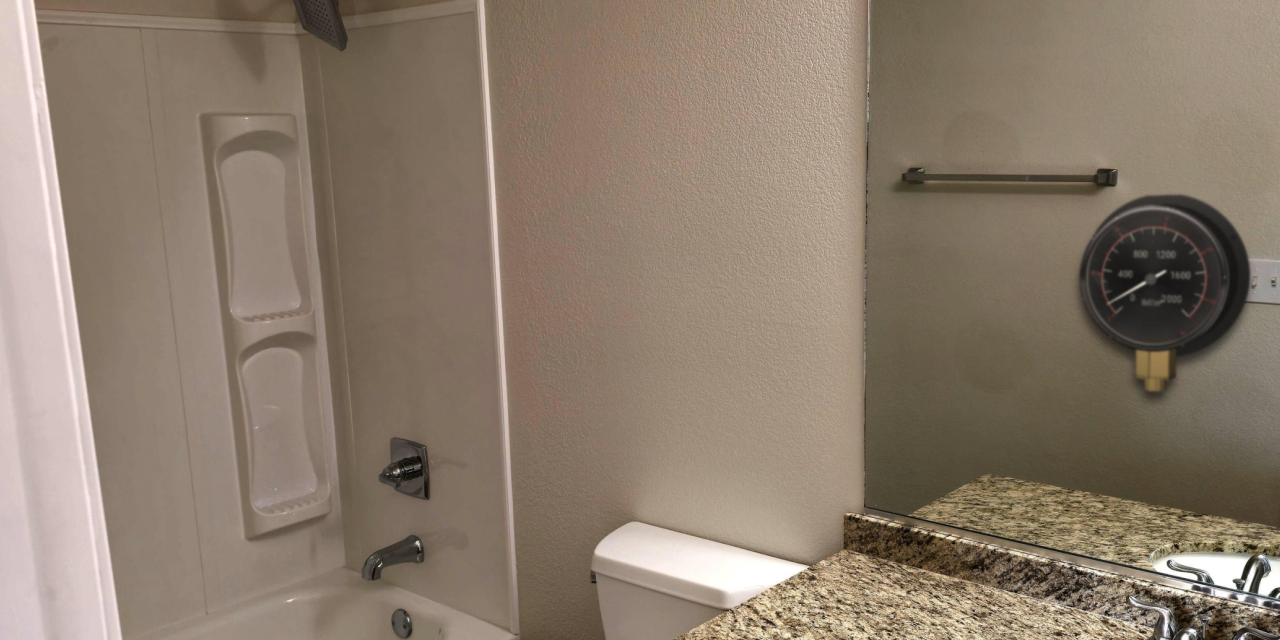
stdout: 100 psi
